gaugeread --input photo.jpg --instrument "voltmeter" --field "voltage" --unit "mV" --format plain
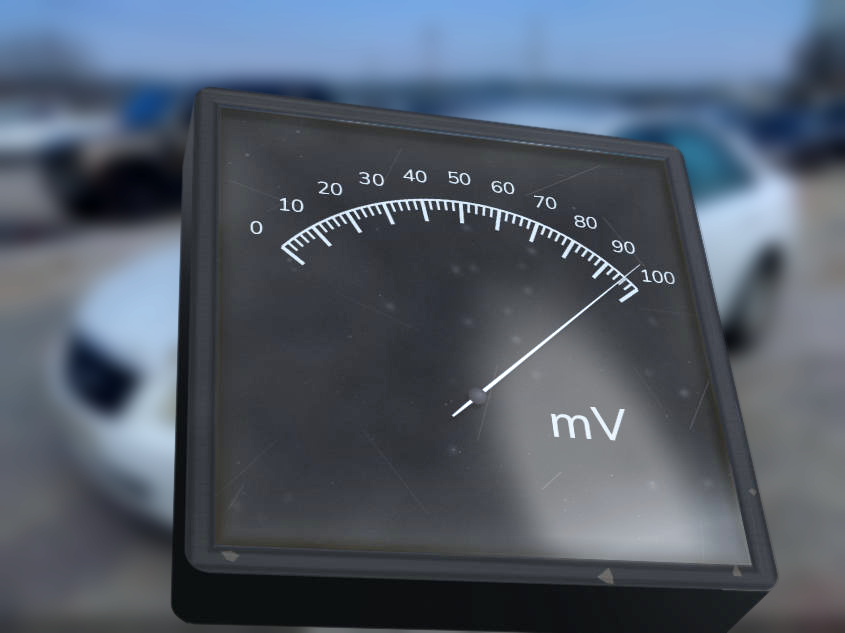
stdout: 96 mV
